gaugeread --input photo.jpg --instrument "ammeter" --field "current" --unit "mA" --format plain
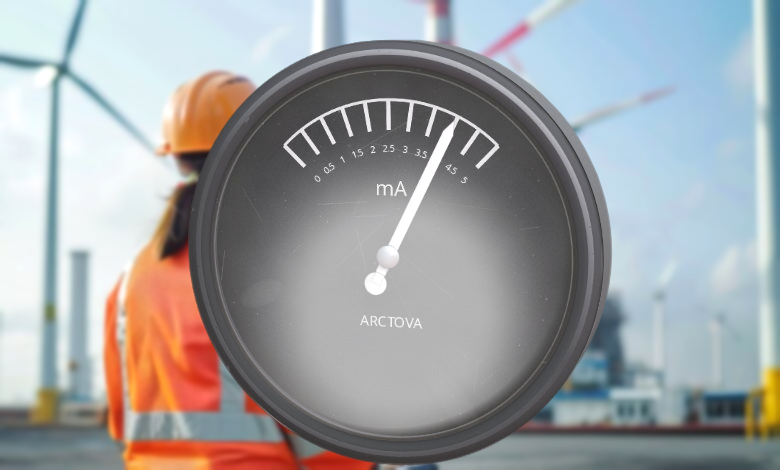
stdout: 4 mA
